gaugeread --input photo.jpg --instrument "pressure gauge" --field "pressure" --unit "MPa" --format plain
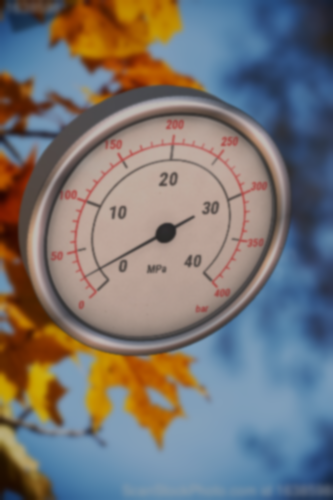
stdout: 2.5 MPa
